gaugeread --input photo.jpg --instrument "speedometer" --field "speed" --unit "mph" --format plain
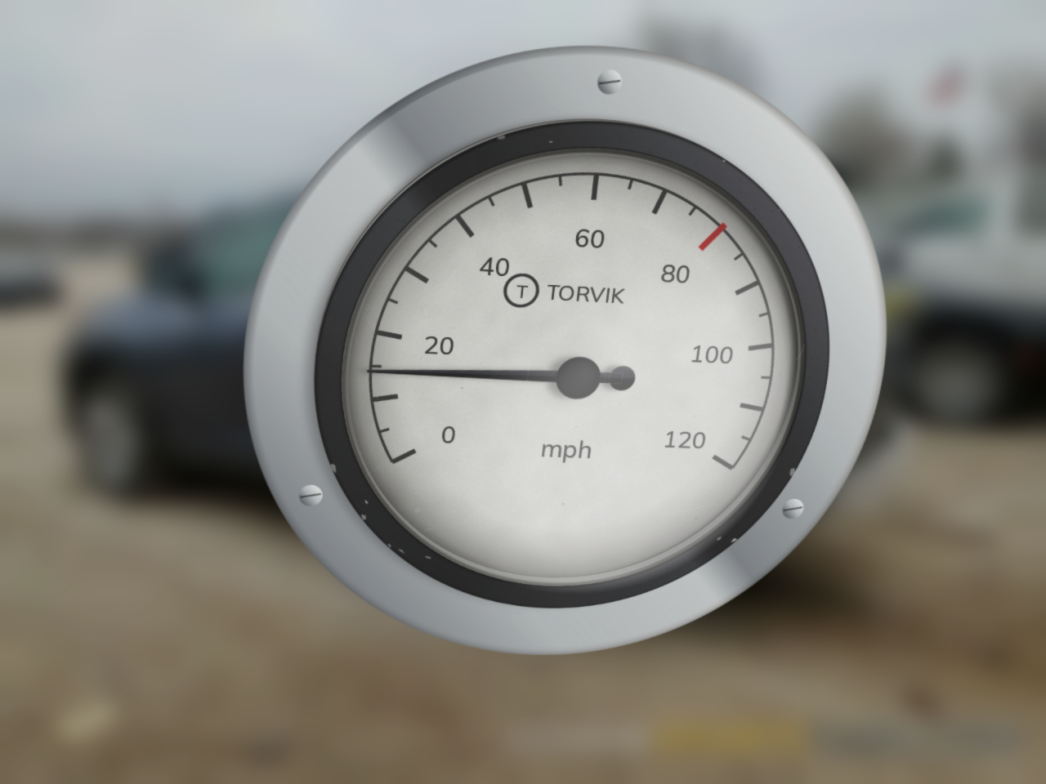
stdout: 15 mph
